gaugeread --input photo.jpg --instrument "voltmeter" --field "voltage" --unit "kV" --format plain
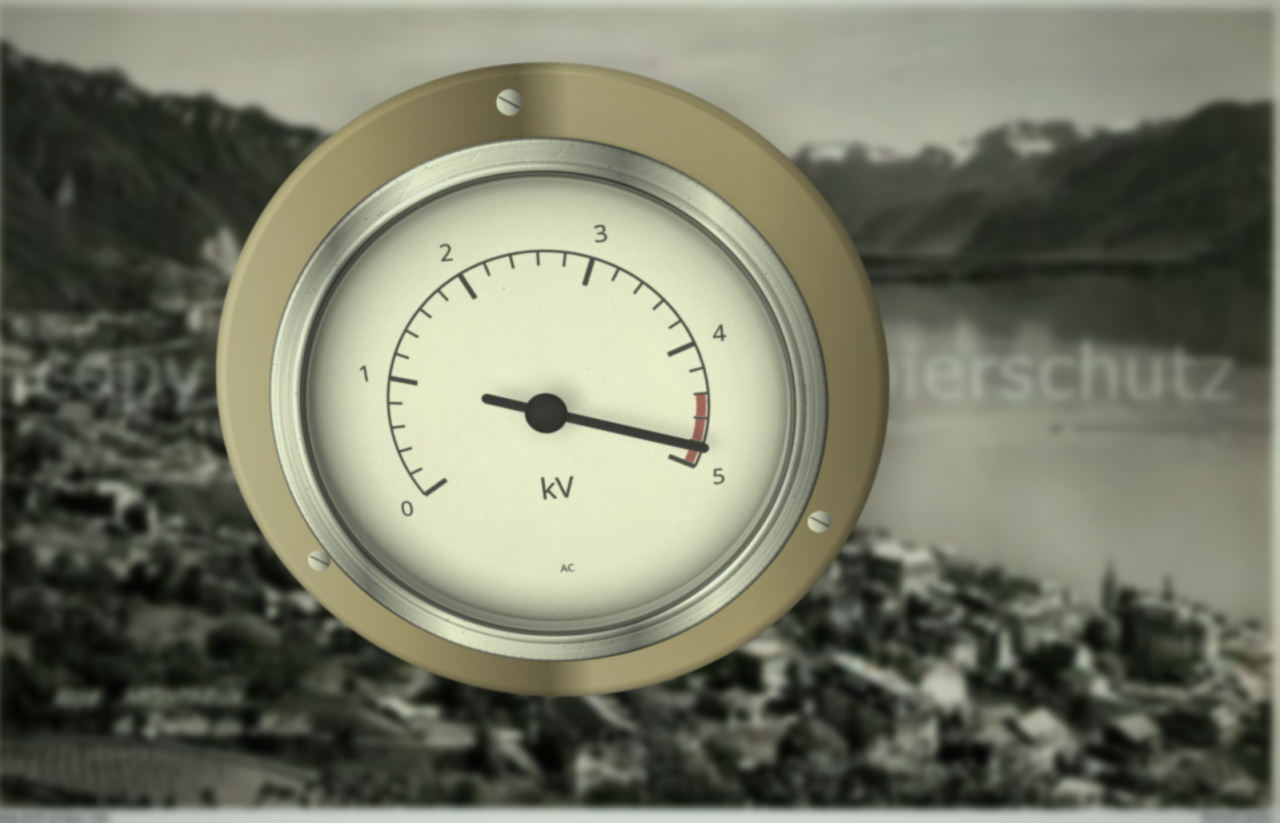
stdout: 4.8 kV
